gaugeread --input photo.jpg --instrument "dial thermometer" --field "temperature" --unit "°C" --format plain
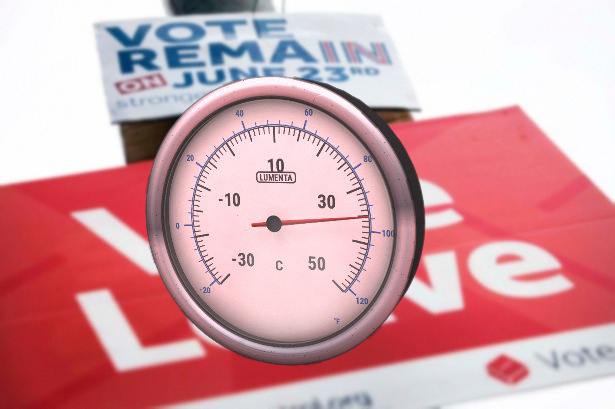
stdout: 35 °C
